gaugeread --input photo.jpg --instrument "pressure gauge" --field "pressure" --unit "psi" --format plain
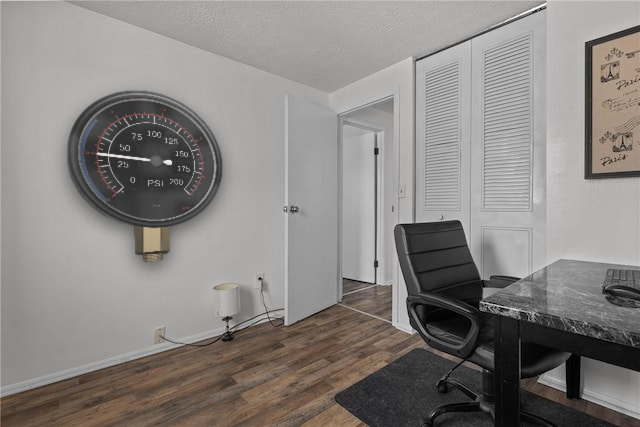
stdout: 35 psi
